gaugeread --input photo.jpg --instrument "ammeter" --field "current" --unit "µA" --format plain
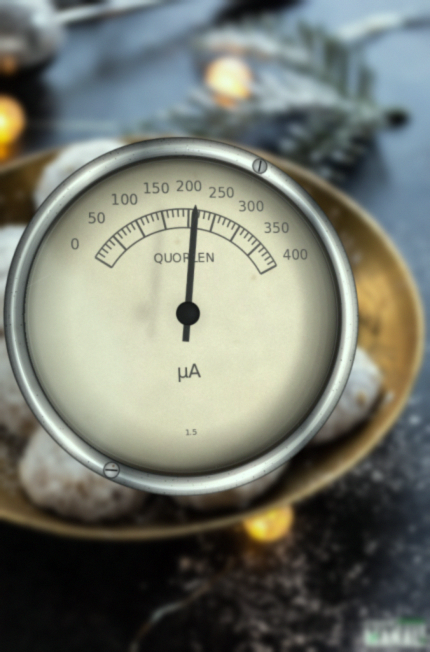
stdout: 210 µA
